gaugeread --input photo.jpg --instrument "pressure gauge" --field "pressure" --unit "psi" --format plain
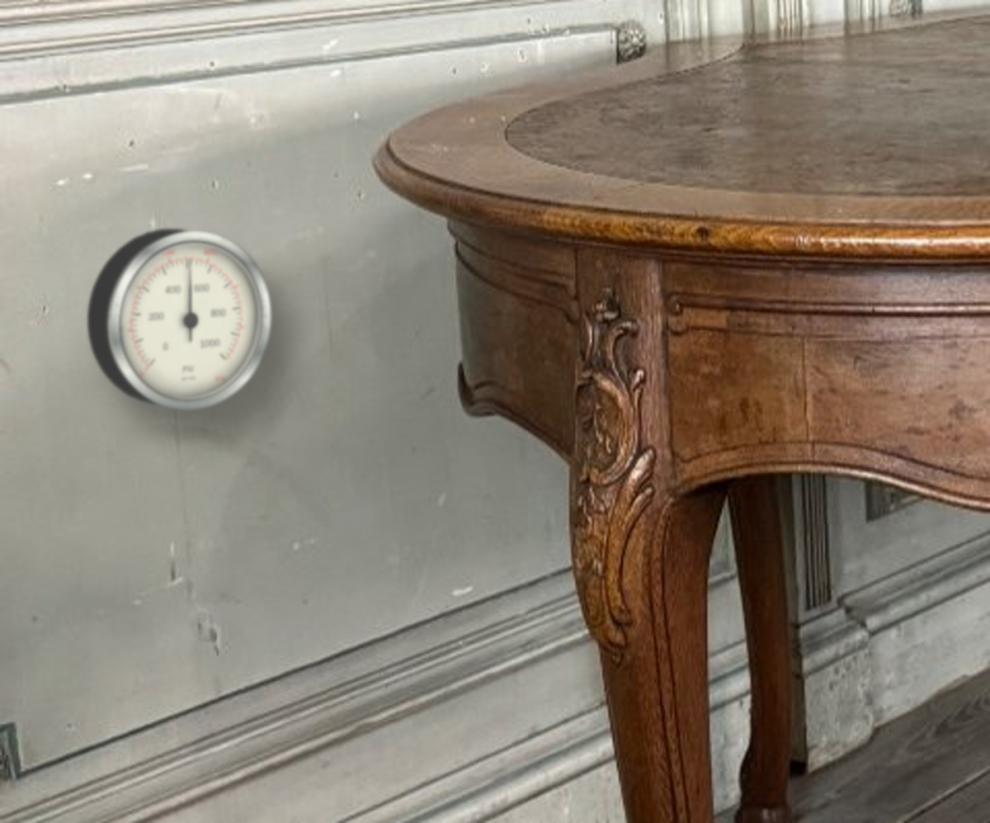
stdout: 500 psi
